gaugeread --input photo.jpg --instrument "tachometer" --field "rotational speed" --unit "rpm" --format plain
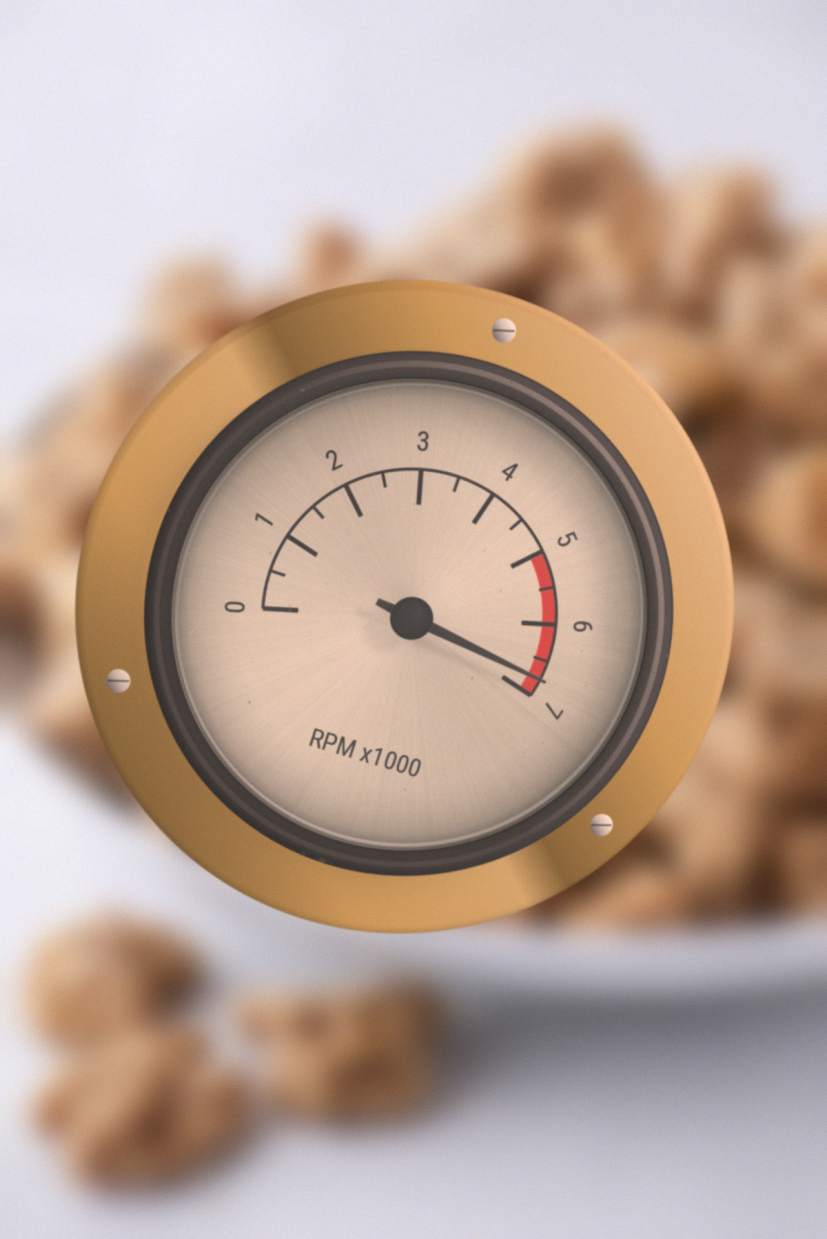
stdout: 6750 rpm
